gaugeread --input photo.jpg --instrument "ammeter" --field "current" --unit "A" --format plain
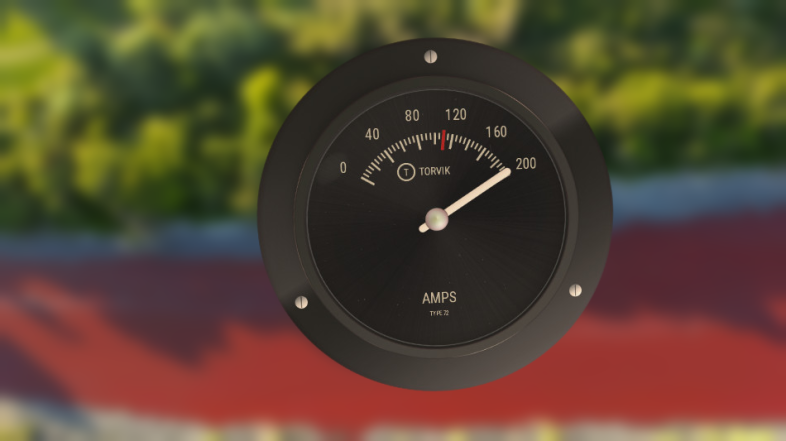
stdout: 195 A
